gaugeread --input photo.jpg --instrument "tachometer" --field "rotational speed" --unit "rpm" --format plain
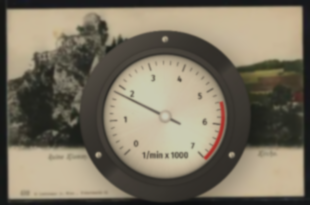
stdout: 1800 rpm
